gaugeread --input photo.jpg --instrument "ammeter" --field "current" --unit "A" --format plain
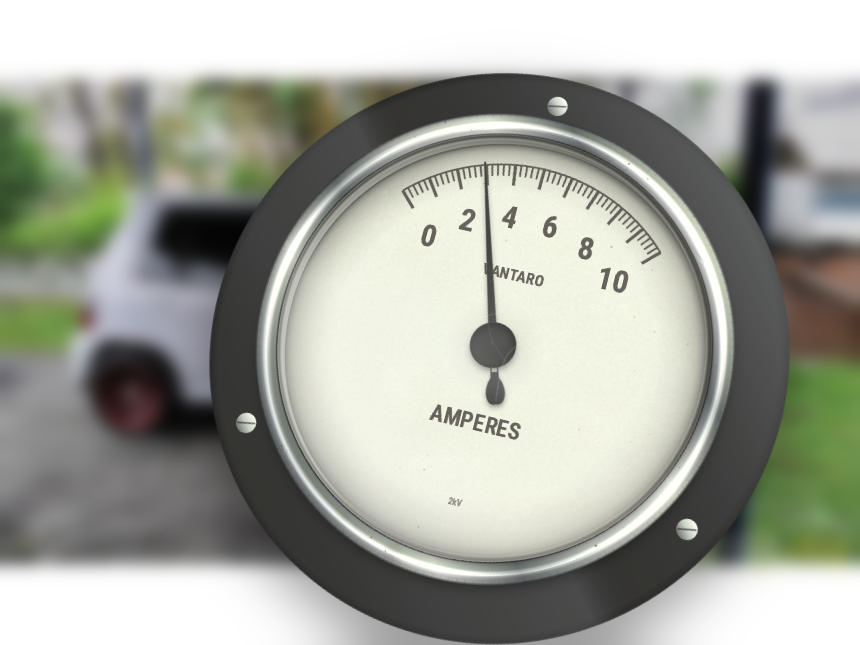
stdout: 3 A
